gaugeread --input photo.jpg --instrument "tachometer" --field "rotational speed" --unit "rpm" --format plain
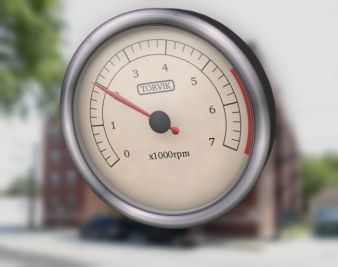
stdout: 2000 rpm
